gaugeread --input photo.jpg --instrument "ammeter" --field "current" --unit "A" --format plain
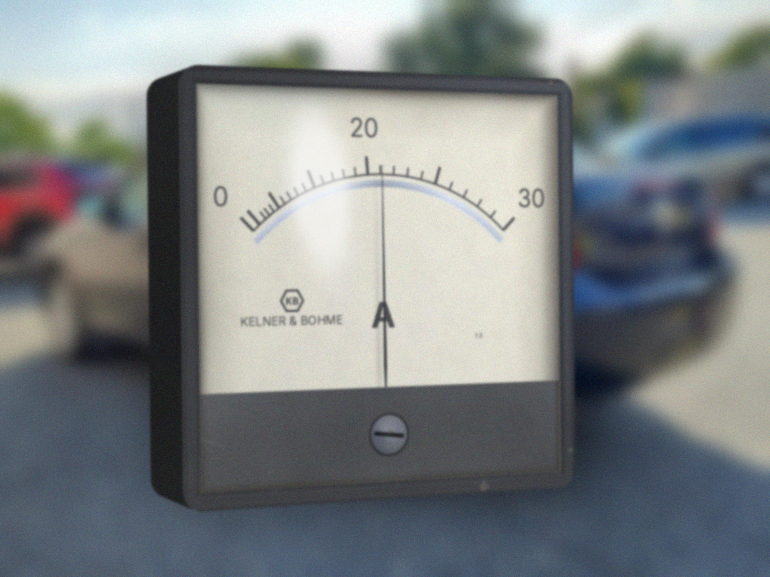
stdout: 21 A
